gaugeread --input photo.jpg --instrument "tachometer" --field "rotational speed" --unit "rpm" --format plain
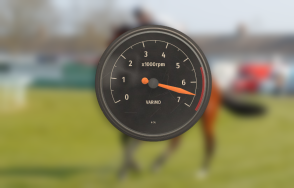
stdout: 6500 rpm
